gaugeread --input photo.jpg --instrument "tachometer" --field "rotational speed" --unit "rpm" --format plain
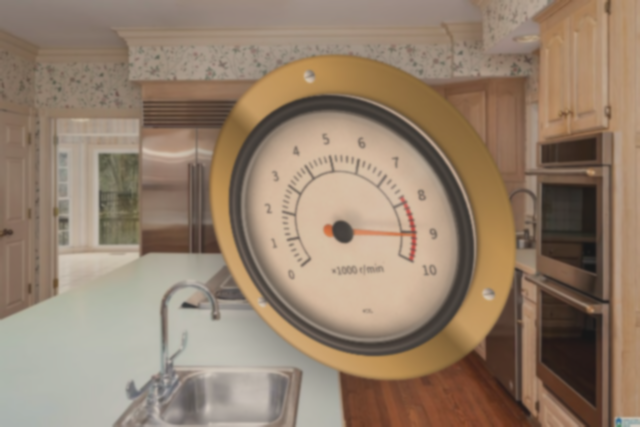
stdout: 9000 rpm
